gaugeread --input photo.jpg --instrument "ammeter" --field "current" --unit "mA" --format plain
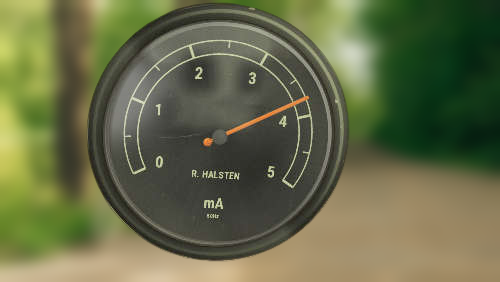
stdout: 3.75 mA
